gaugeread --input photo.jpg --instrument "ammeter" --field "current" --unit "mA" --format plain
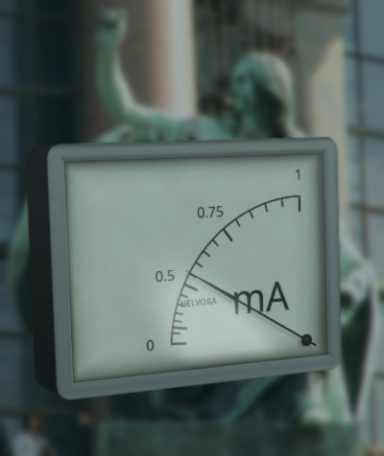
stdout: 0.55 mA
